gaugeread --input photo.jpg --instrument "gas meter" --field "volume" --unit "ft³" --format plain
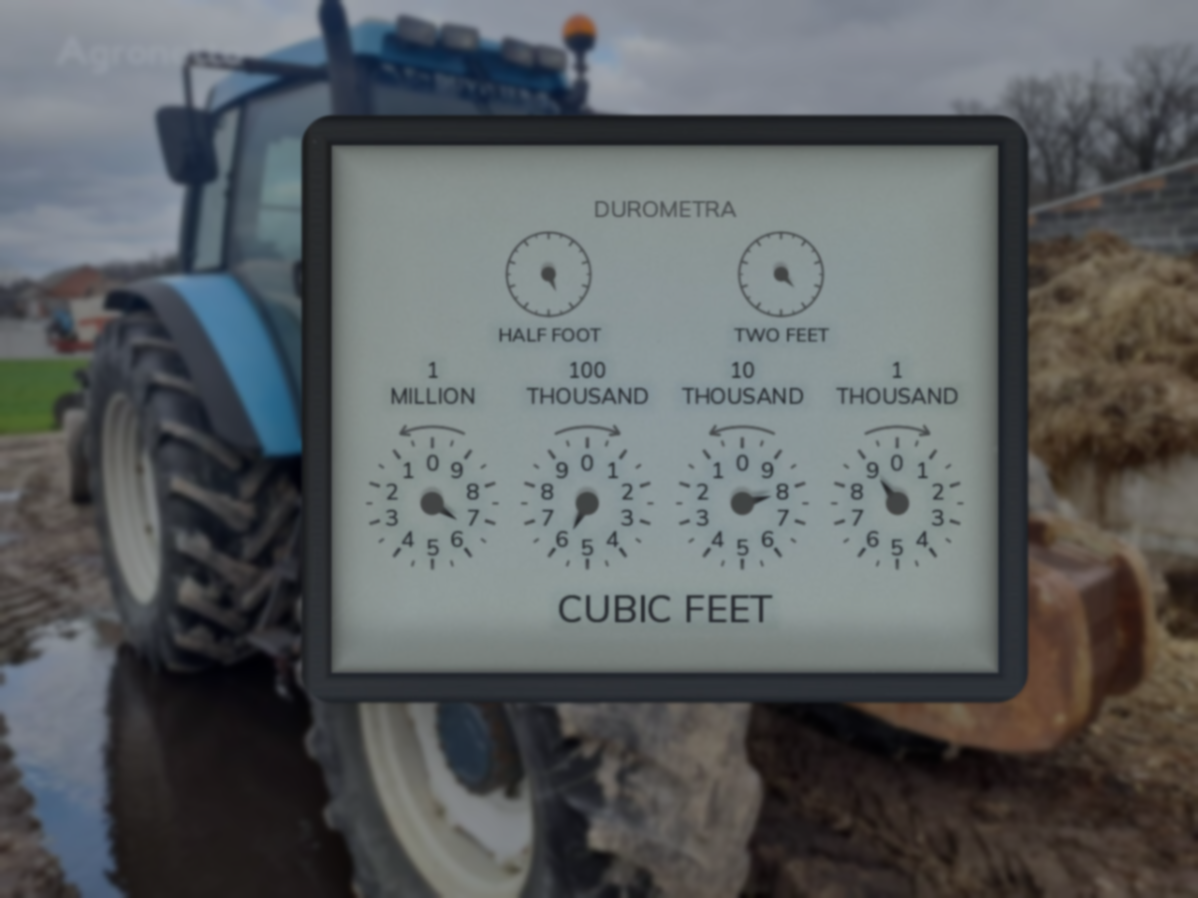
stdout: 657900 ft³
